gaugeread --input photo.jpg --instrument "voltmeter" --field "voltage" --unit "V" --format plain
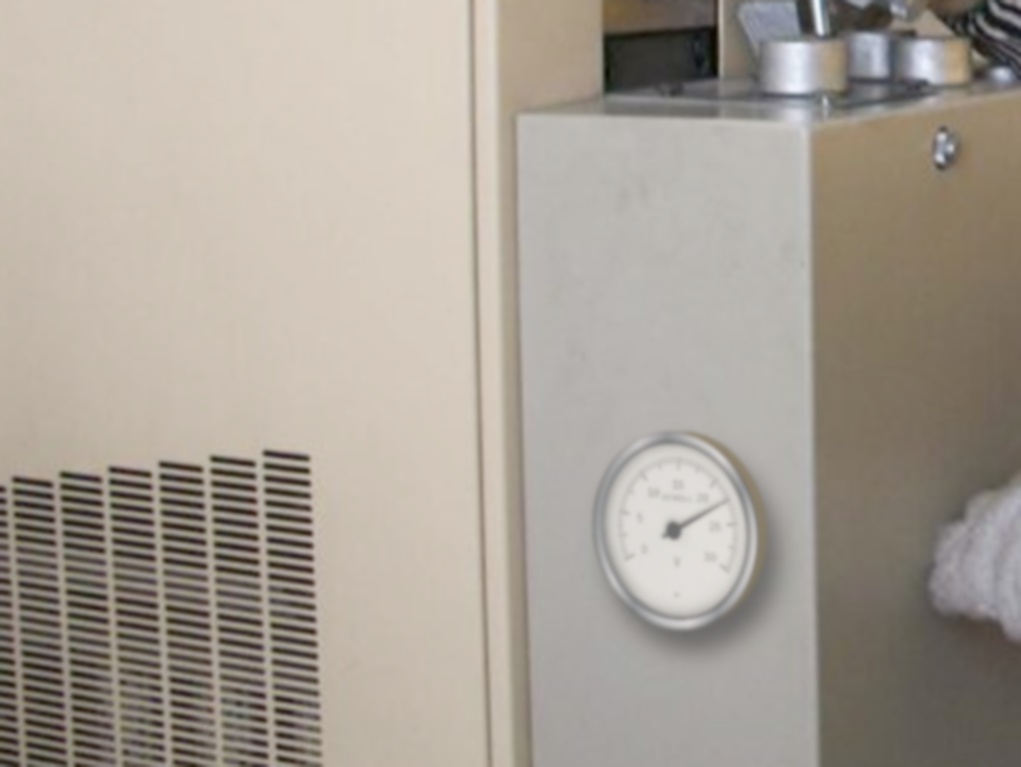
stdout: 22.5 V
